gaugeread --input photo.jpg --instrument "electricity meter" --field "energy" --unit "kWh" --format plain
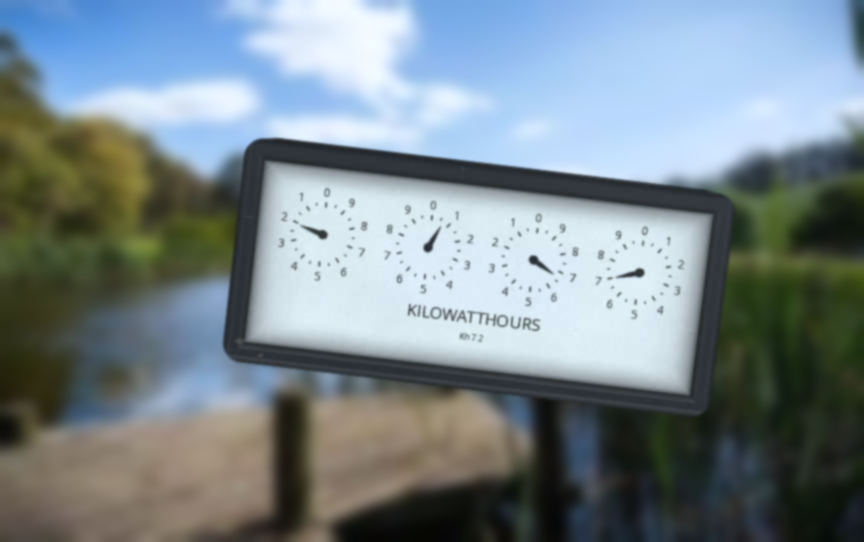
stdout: 2067 kWh
